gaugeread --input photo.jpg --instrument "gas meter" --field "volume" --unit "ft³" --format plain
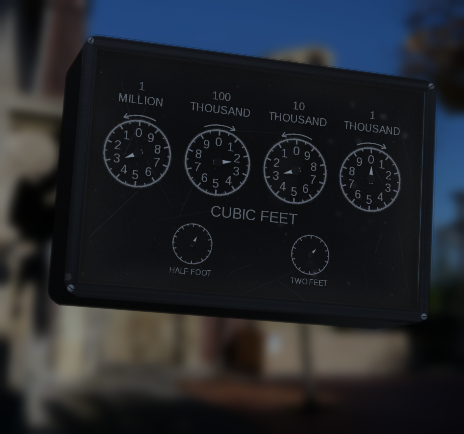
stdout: 323000 ft³
